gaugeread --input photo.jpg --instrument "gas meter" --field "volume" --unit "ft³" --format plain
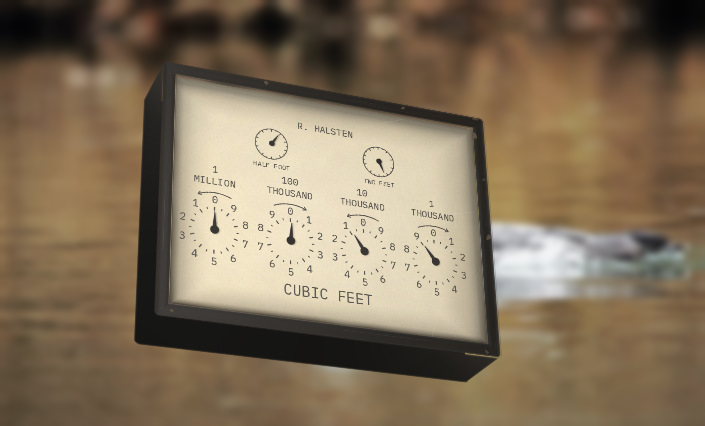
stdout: 900 ft³
